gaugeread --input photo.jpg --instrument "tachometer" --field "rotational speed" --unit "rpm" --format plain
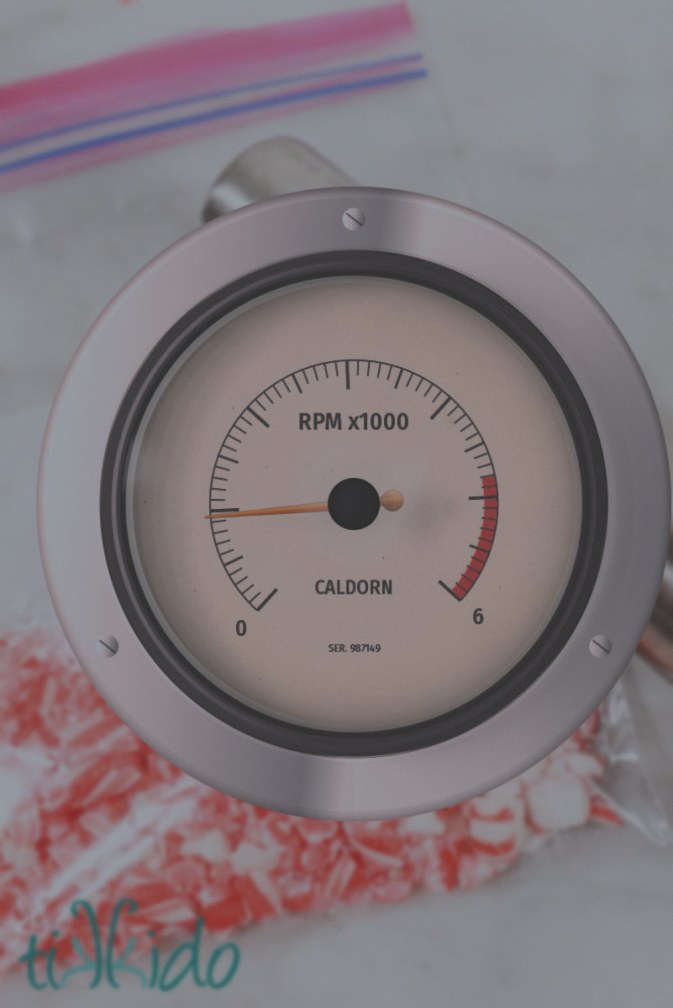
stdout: 950 rpm
